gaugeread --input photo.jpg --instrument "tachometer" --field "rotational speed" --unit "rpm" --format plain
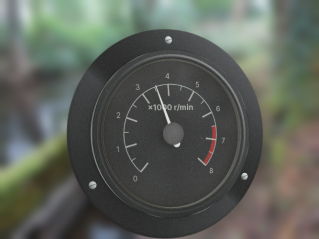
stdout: 3500 rpm
